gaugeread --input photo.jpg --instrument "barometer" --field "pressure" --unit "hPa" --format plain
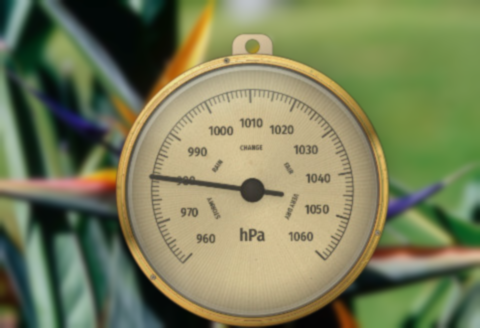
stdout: 980 hPa
